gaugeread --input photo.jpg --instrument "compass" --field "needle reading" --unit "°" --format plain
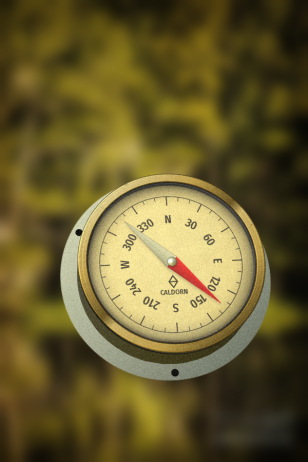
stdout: 135 °
